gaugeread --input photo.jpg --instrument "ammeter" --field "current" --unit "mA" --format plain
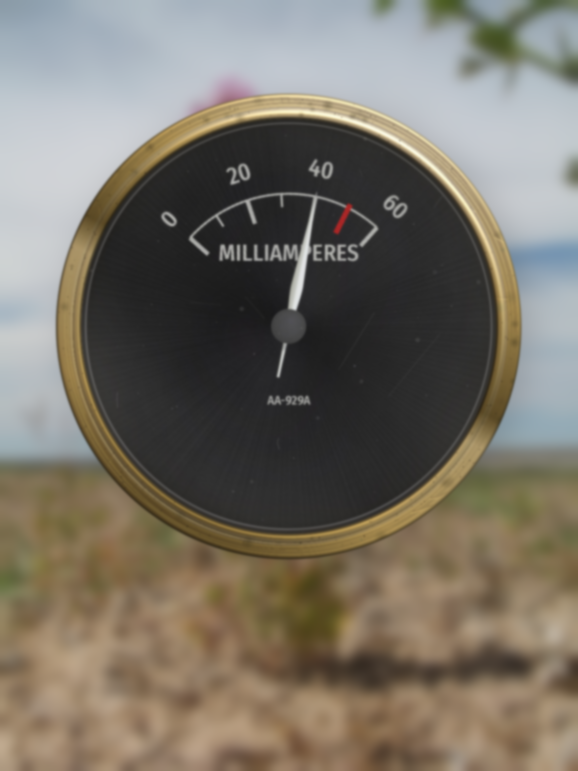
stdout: 40 mA
